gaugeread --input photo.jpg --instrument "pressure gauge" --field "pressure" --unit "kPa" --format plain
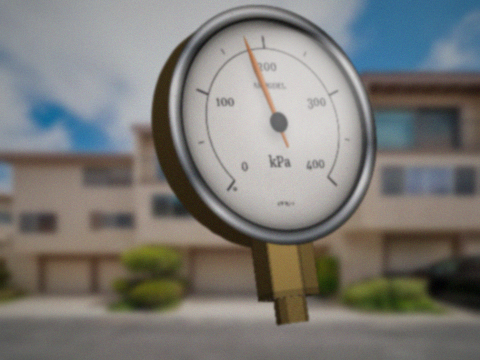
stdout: 175 kPa
